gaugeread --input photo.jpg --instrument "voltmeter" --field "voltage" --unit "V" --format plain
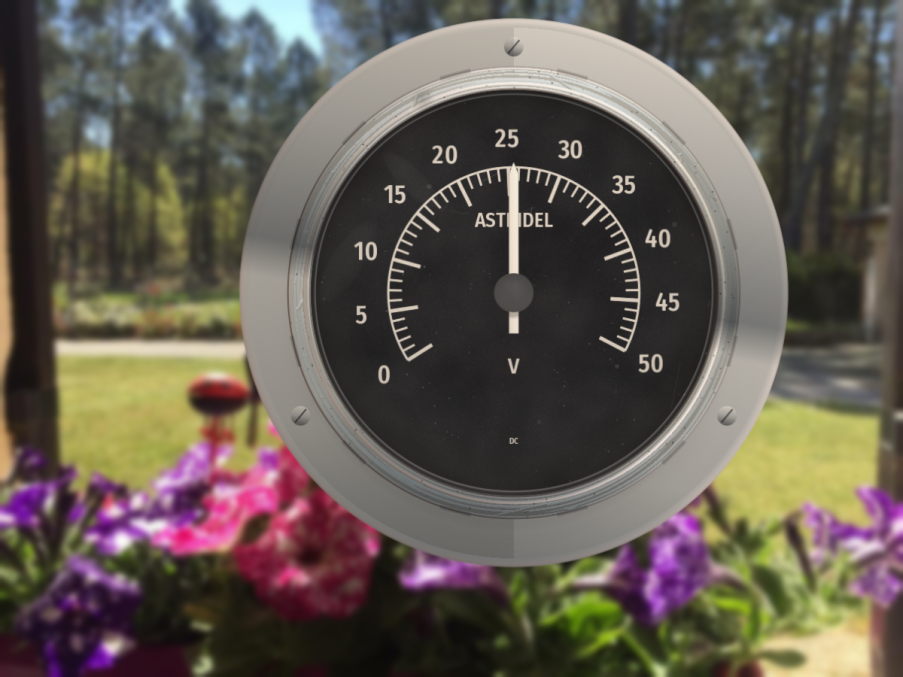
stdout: 25.5 V
